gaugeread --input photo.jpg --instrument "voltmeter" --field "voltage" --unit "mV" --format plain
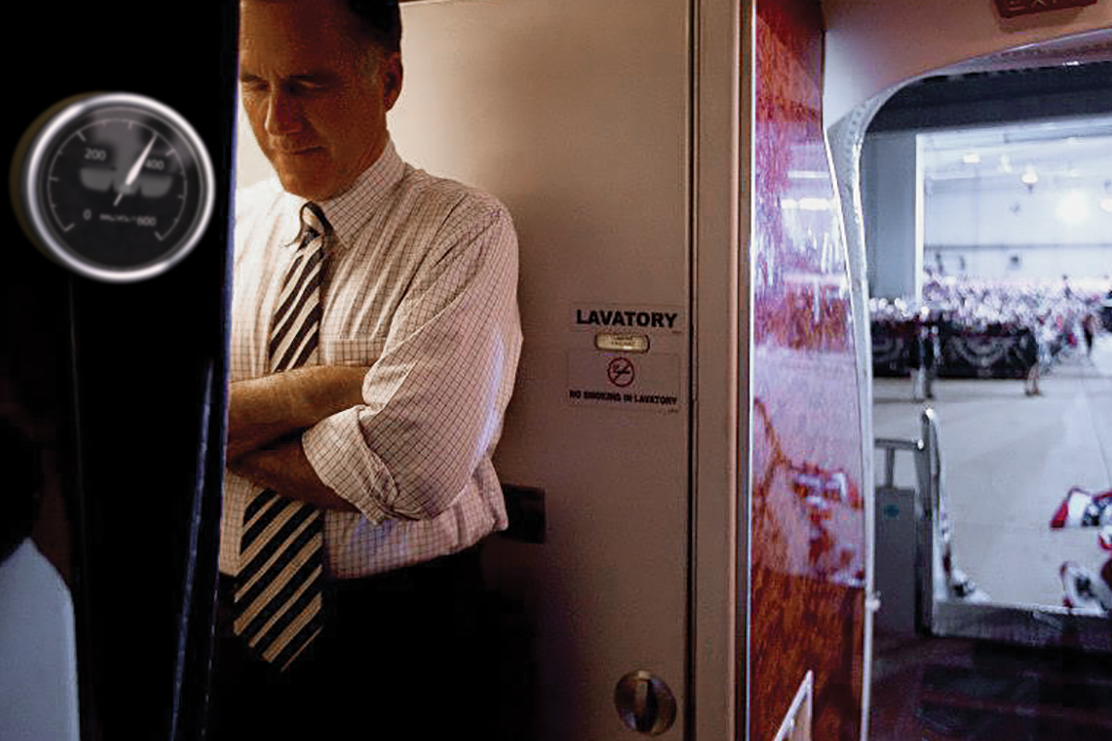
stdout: 350 mV
